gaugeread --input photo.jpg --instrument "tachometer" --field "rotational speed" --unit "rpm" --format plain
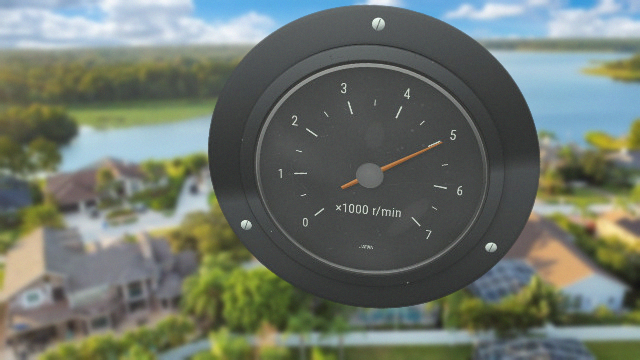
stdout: 5000 rpm
